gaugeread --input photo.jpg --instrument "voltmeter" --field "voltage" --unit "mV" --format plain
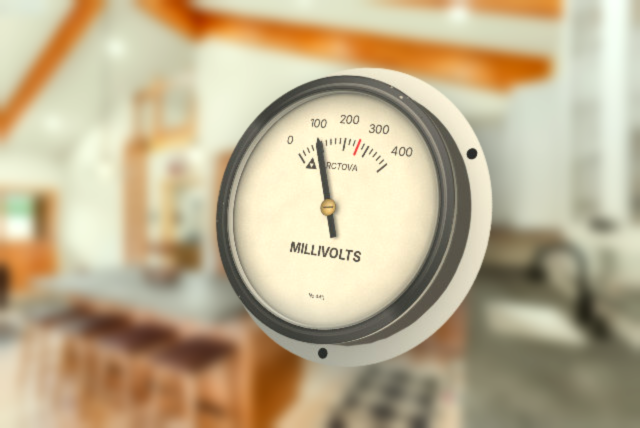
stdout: 100 mV
